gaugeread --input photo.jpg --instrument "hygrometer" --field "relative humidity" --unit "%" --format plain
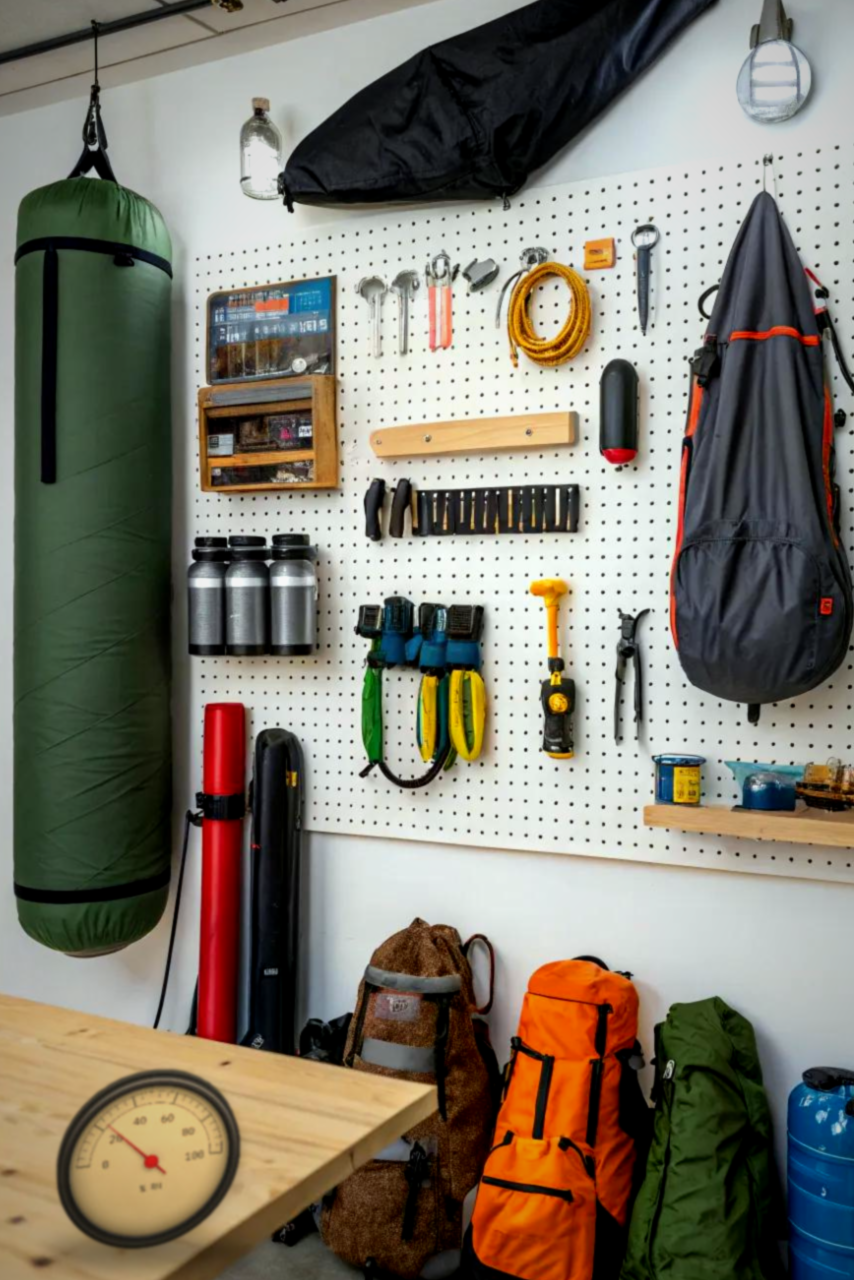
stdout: 24 %
